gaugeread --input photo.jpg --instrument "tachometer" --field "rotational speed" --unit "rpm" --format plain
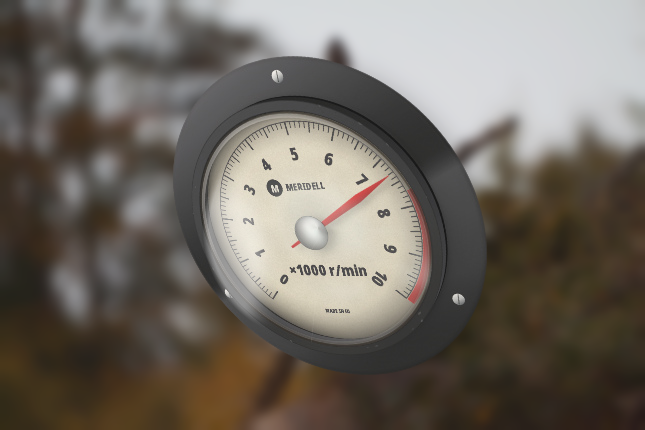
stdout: 7300 rpm
